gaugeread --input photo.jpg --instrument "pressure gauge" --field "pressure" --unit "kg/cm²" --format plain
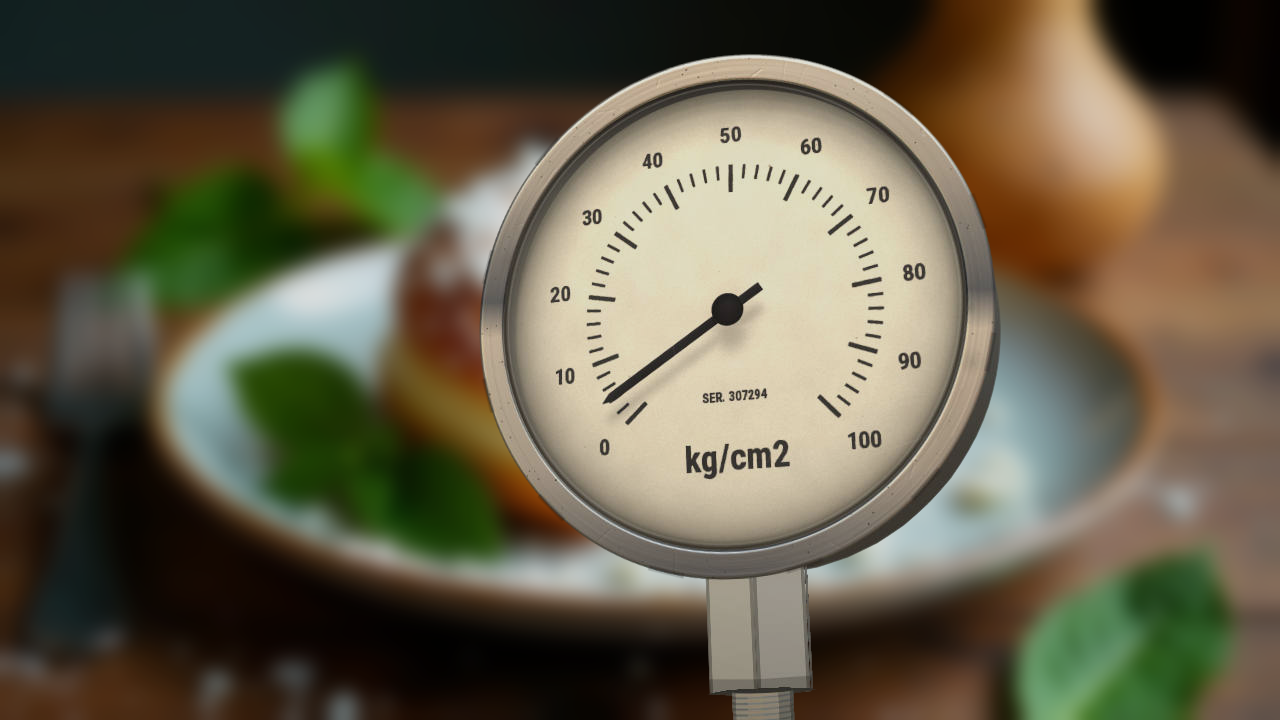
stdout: 4 kg/cm²
